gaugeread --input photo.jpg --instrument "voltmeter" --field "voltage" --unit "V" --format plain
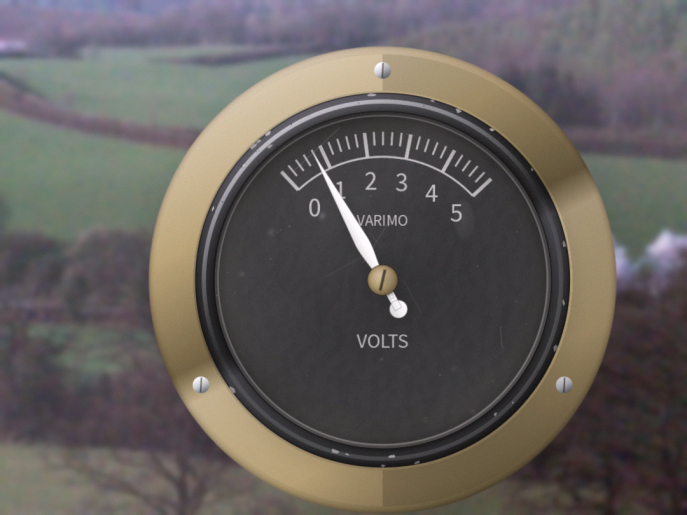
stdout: 0.8 V
